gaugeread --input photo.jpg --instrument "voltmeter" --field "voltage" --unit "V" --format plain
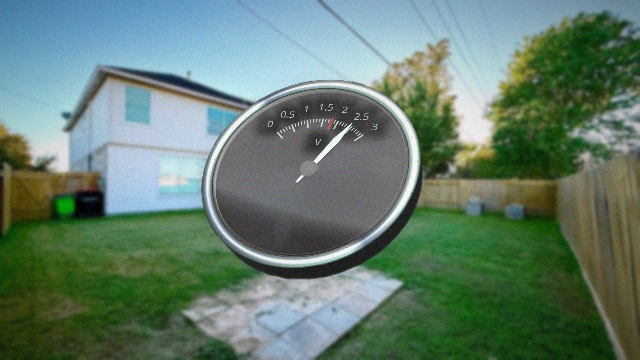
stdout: 2.5 V
